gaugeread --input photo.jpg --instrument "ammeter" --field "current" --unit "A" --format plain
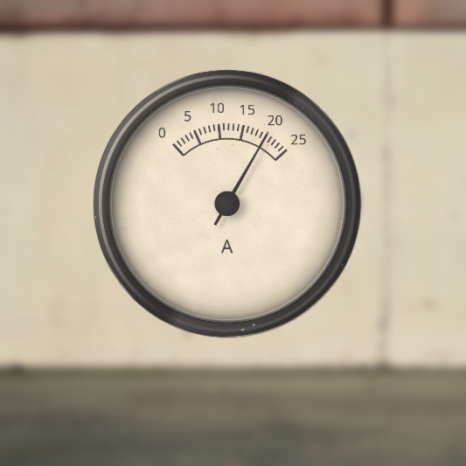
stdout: 20 A
